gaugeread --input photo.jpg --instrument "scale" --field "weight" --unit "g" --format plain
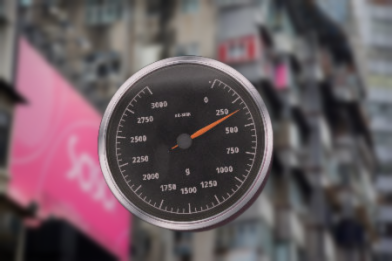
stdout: 350 g
